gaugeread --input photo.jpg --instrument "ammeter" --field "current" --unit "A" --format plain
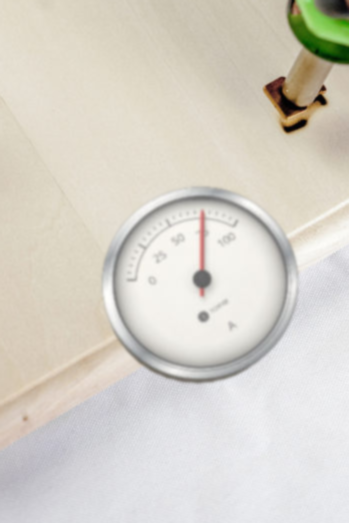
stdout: 75 A
